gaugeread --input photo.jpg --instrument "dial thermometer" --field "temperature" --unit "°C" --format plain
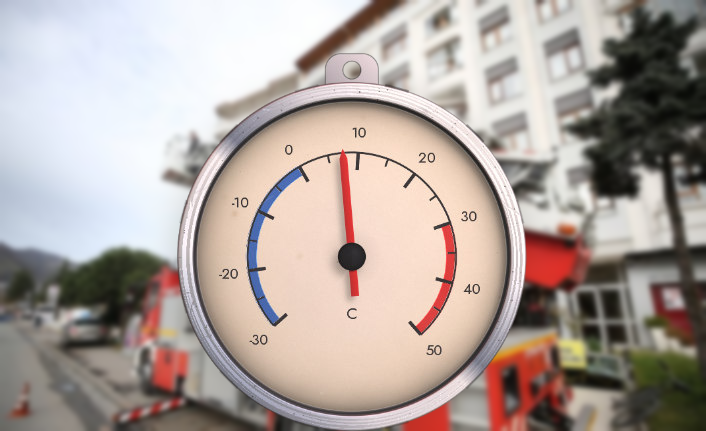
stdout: 7.5 °C
